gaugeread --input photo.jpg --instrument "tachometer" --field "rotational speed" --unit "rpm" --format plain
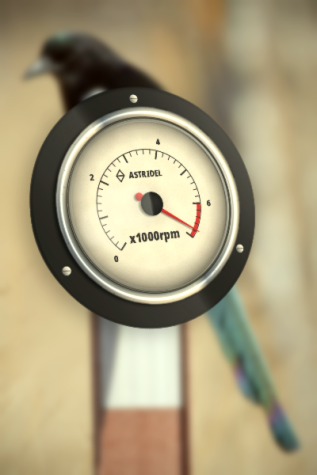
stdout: 6800 rpm
